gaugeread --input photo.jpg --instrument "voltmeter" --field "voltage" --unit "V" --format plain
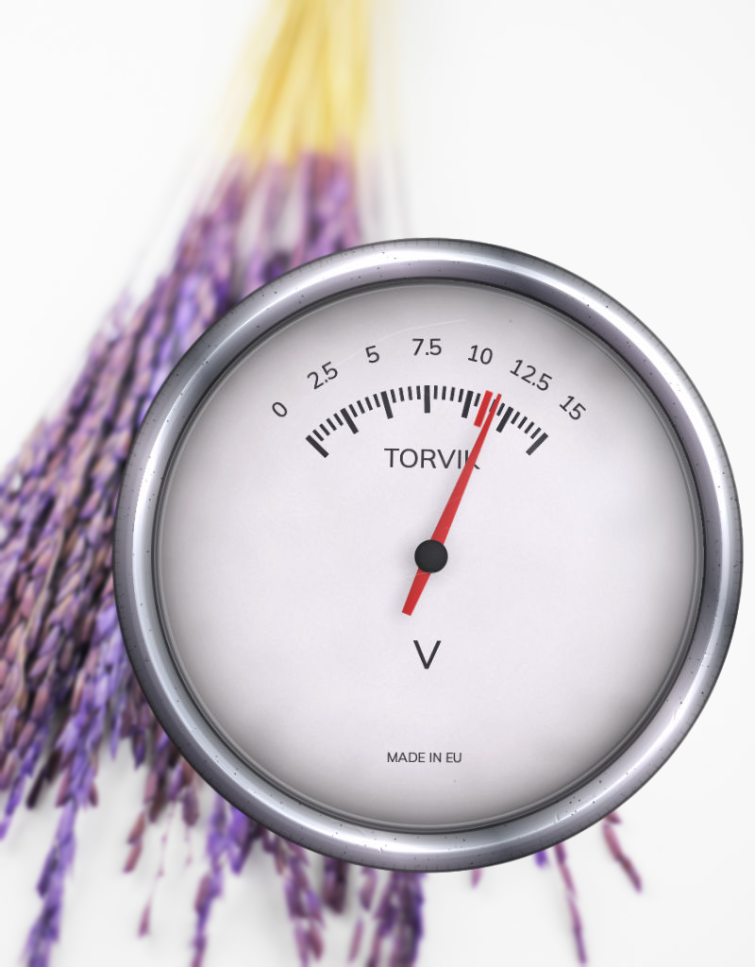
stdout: 11.5 V
